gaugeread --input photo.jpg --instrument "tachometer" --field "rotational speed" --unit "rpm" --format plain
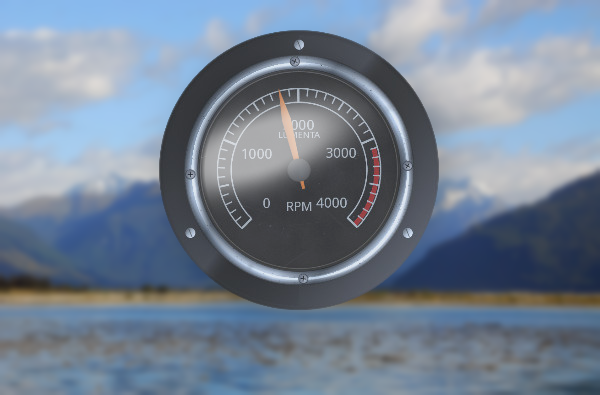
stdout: 1800 rpm
